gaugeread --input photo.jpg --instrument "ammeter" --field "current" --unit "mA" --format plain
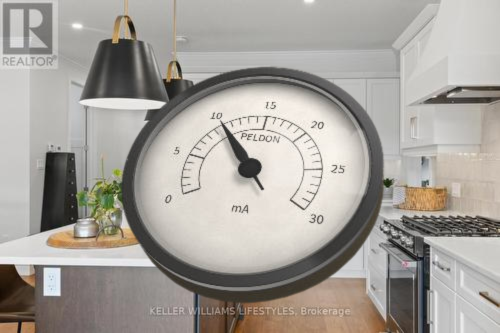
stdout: 10 mA
